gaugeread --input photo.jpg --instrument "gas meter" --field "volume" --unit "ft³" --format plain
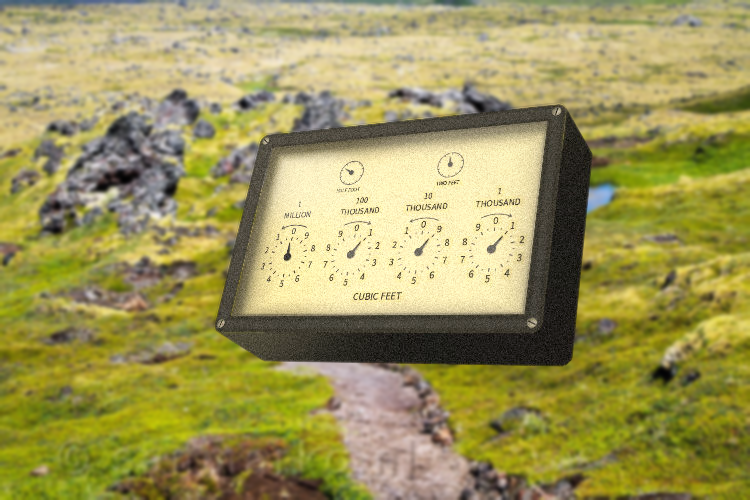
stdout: 9100 ft³
